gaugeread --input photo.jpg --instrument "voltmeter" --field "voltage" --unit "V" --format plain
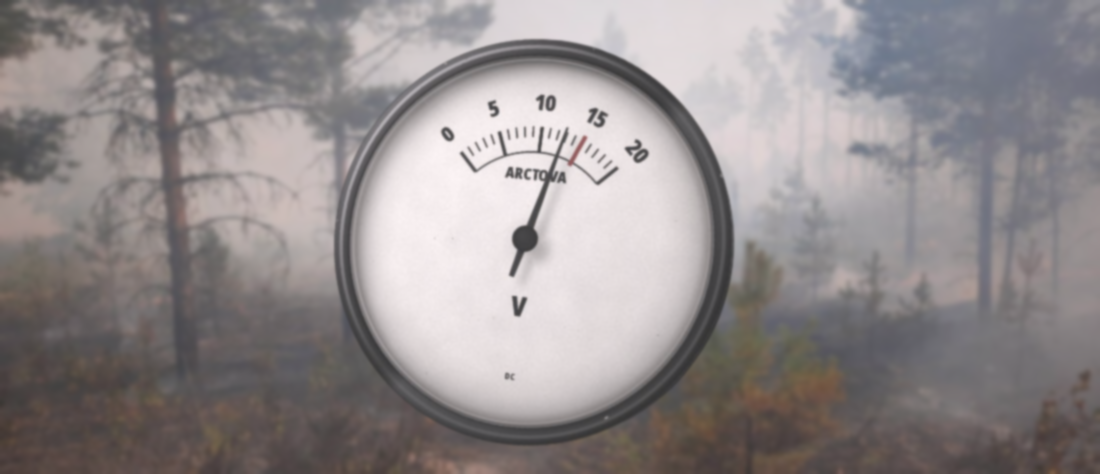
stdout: 13 V
